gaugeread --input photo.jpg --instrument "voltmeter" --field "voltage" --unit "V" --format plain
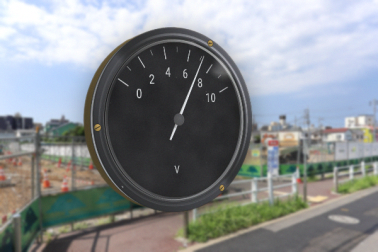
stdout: 7 V
